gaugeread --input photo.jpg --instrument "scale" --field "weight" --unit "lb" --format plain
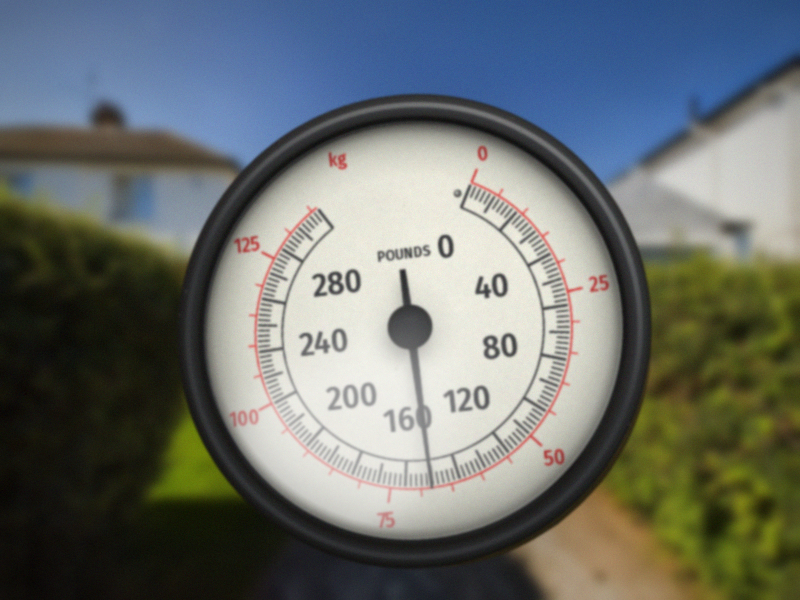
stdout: 150 lb
